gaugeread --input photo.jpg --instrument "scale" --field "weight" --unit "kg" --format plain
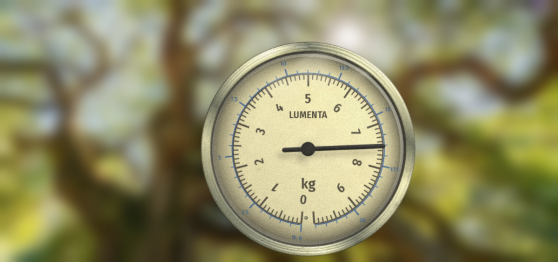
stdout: 7.5 kg
